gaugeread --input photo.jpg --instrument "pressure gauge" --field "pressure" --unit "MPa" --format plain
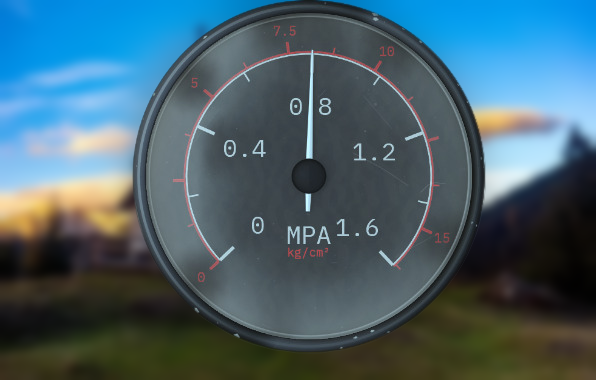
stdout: 0.8 MPa
